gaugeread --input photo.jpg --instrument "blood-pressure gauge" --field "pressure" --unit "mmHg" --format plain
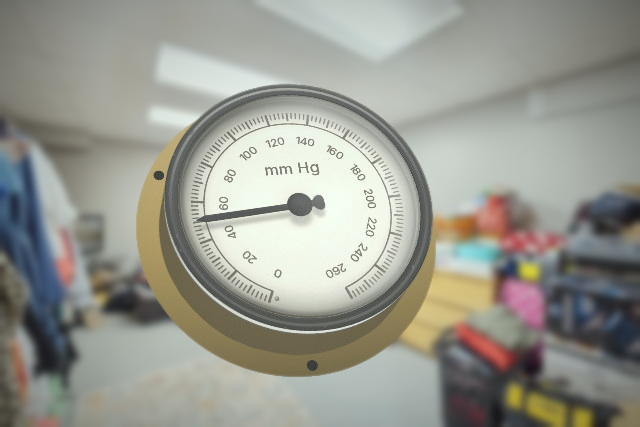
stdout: 50 mmHg
